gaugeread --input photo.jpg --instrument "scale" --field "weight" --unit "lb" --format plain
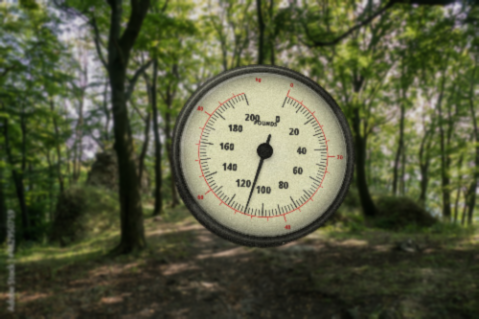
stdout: 110 lb
